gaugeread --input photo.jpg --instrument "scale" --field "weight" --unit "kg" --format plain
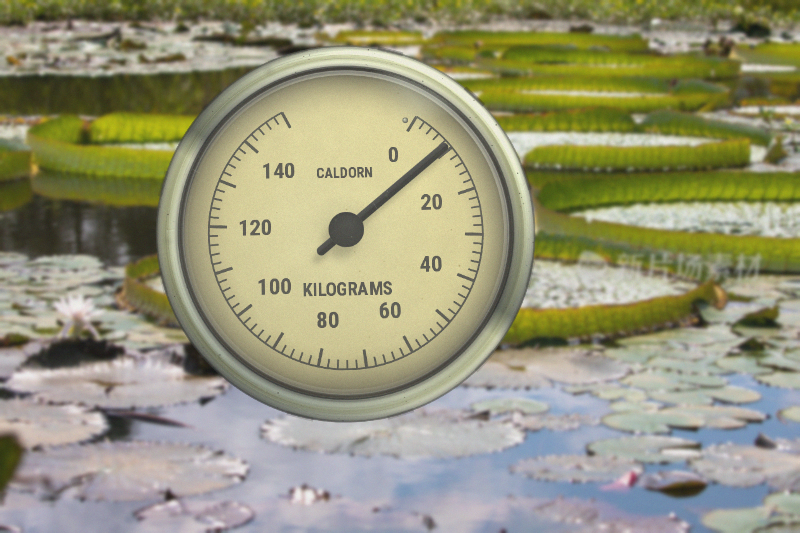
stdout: 9 kg
